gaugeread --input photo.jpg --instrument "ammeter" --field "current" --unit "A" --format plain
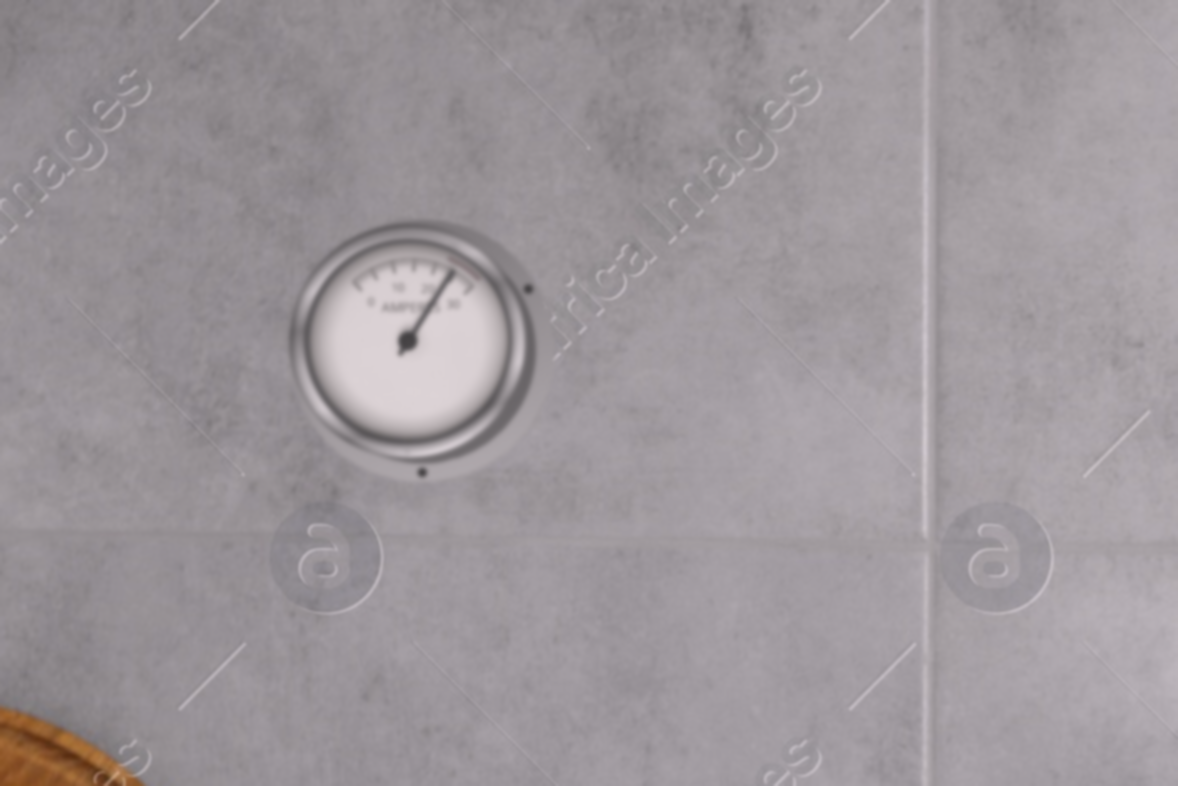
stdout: 25 A
